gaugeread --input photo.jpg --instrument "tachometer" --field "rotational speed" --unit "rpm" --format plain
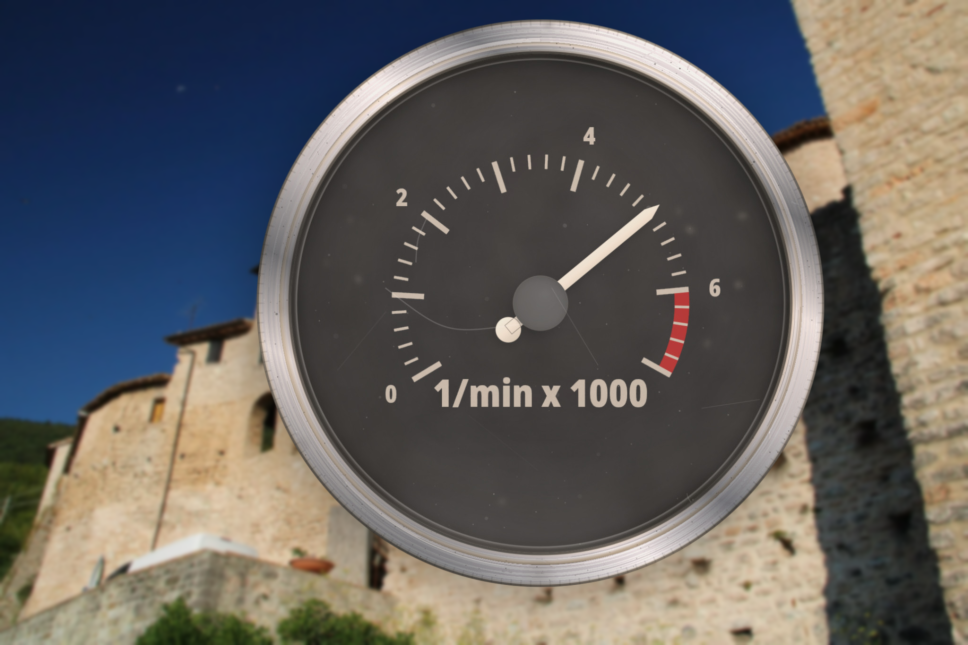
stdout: 5000 rpm
